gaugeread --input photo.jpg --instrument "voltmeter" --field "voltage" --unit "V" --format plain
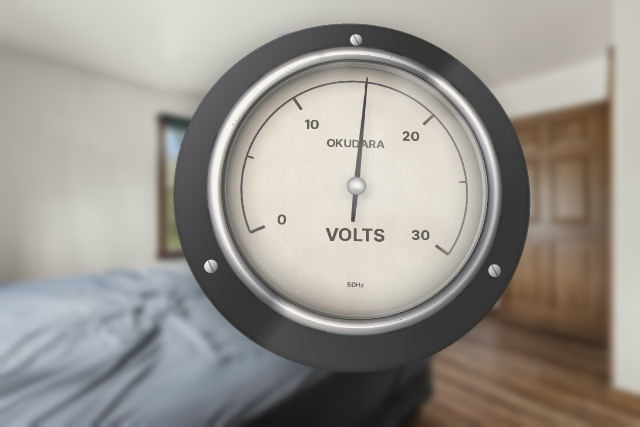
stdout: 15 V
